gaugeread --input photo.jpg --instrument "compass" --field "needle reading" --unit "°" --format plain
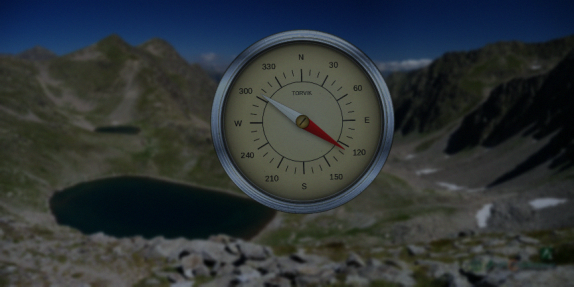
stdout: 125 °
